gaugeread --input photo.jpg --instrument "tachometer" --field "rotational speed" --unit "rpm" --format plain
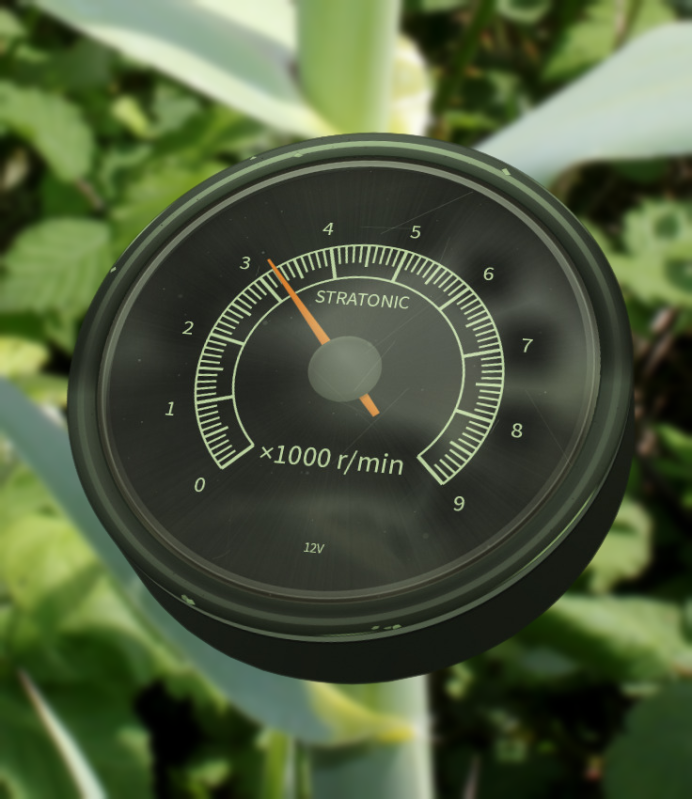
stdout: 3200 rpm
